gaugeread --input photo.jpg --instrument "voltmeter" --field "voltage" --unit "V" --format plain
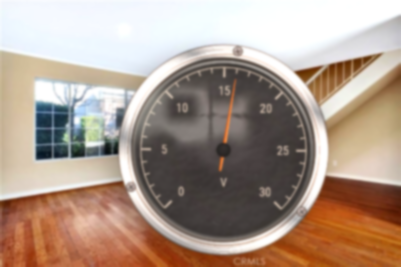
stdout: 16 V
